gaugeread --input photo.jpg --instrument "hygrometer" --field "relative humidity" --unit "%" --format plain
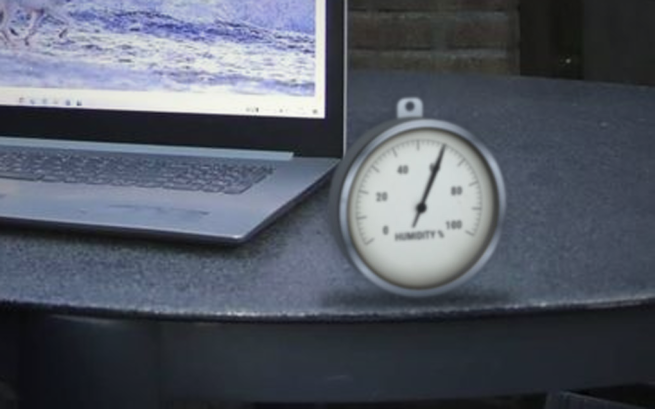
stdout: 60 %
